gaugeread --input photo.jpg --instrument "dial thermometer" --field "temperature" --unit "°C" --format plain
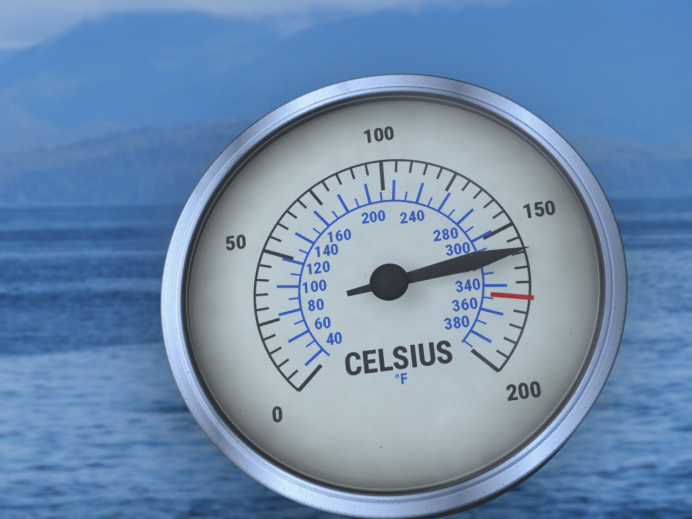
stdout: 160 °C
